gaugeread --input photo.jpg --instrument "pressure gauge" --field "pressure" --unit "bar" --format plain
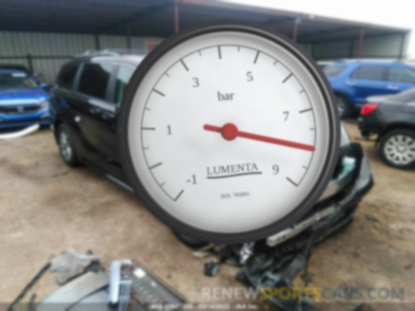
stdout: 8 bar
